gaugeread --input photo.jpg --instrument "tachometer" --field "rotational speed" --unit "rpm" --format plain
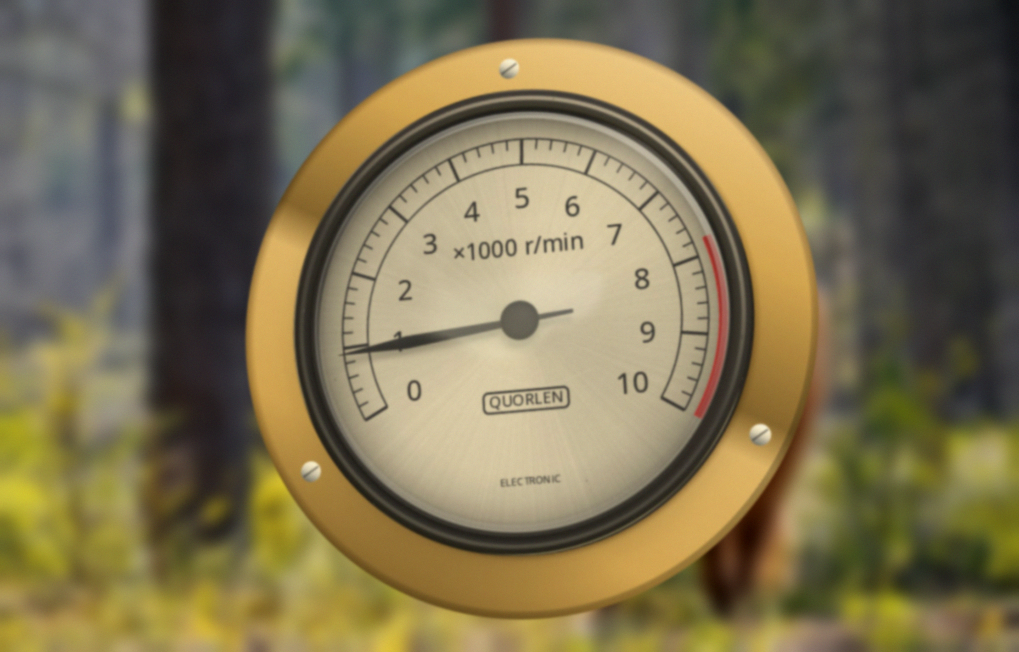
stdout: 900 rpm
